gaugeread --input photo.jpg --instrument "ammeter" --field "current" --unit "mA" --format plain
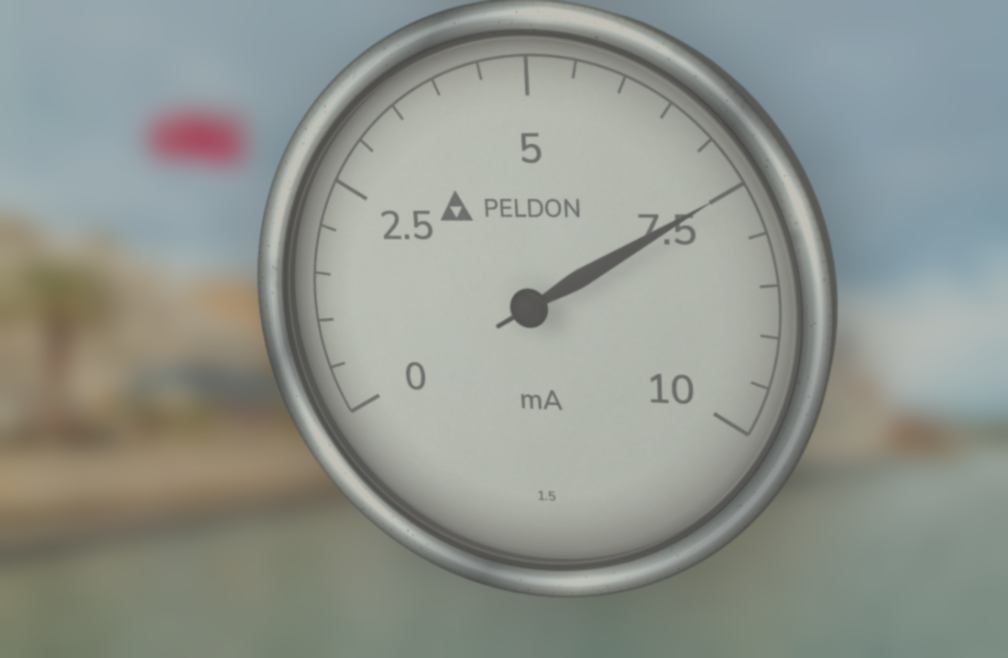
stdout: 7.5 mA
